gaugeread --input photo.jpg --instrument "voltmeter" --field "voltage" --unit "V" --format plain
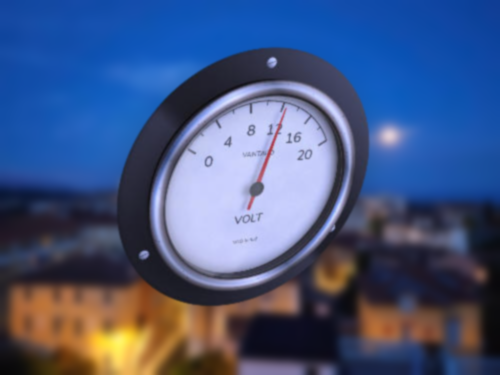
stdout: 12 V
